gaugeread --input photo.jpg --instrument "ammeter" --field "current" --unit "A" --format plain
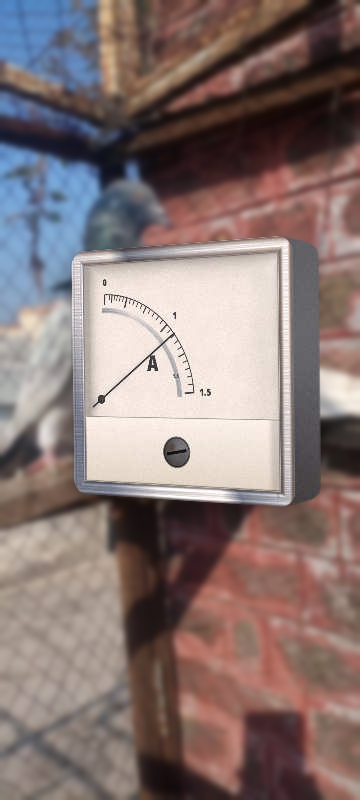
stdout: 1.1 A
